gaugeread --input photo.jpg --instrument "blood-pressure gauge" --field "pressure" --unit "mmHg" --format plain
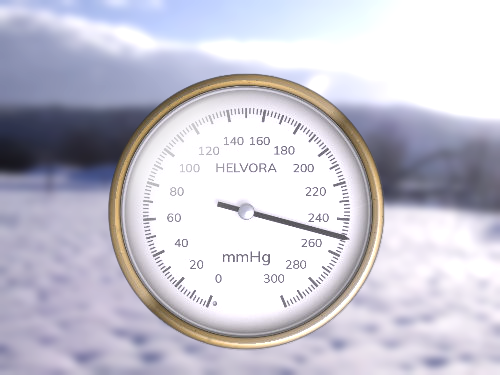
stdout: 250 mmHg
